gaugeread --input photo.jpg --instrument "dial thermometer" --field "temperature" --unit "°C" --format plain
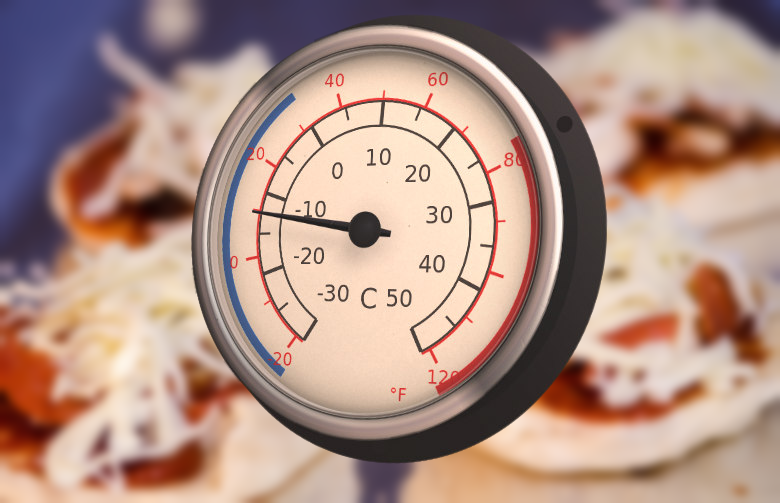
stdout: -12.5 °C
